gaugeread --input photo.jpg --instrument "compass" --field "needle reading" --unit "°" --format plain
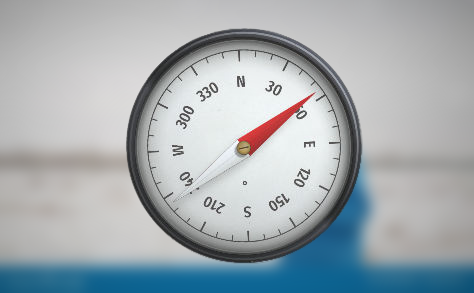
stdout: 55 °
